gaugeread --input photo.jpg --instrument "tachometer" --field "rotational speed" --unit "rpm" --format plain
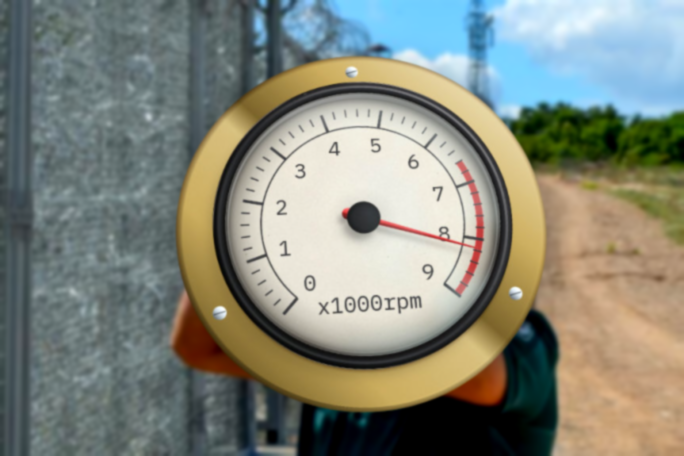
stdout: 8200 rpm
